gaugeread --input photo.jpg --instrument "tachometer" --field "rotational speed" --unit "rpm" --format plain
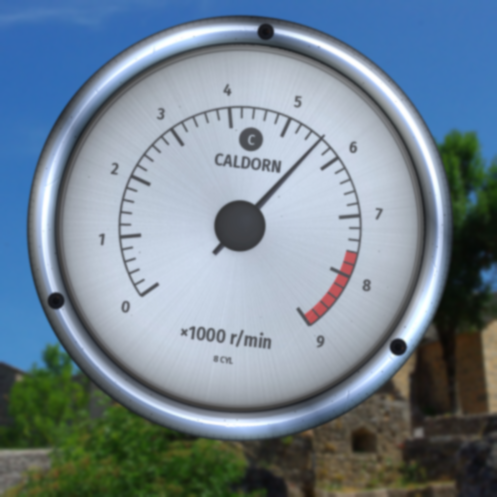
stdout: 5600 rpm
